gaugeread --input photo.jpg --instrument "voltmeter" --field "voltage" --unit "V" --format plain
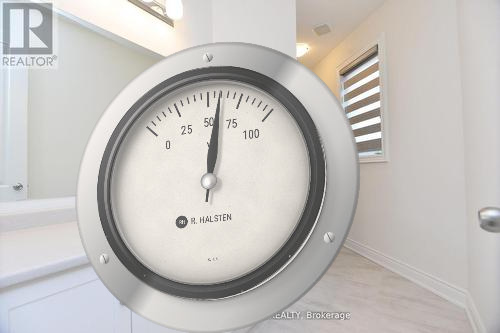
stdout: 60 V
